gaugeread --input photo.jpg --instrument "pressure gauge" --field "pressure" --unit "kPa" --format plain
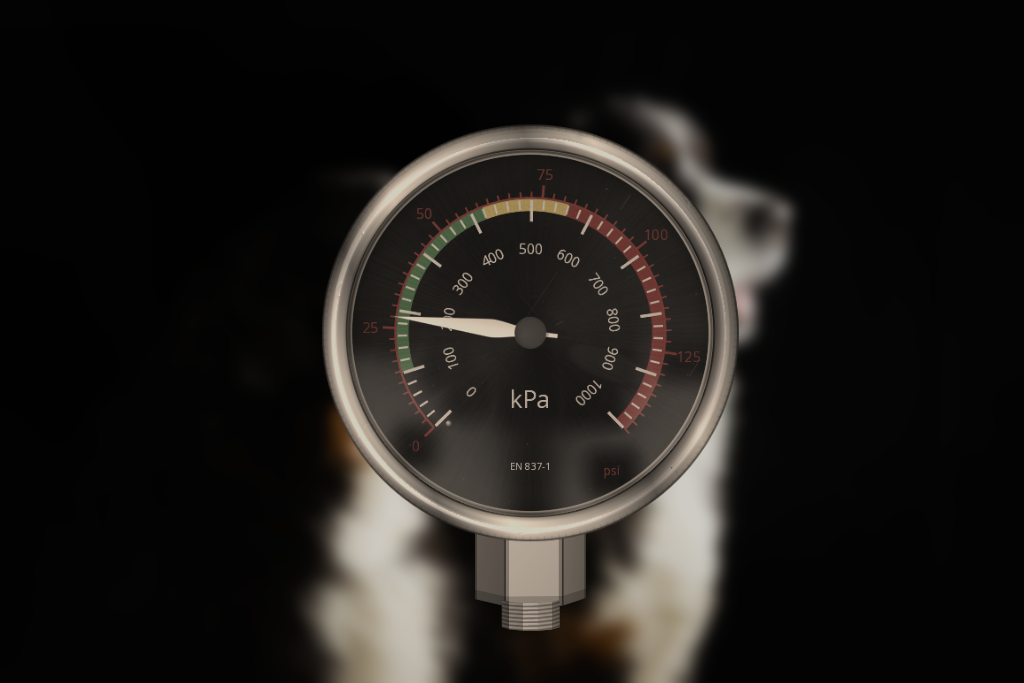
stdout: 190 kPa
